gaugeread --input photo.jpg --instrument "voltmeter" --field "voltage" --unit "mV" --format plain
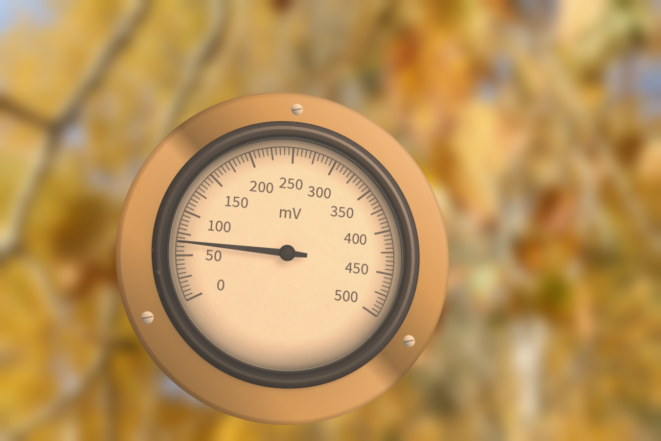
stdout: 65 mV
